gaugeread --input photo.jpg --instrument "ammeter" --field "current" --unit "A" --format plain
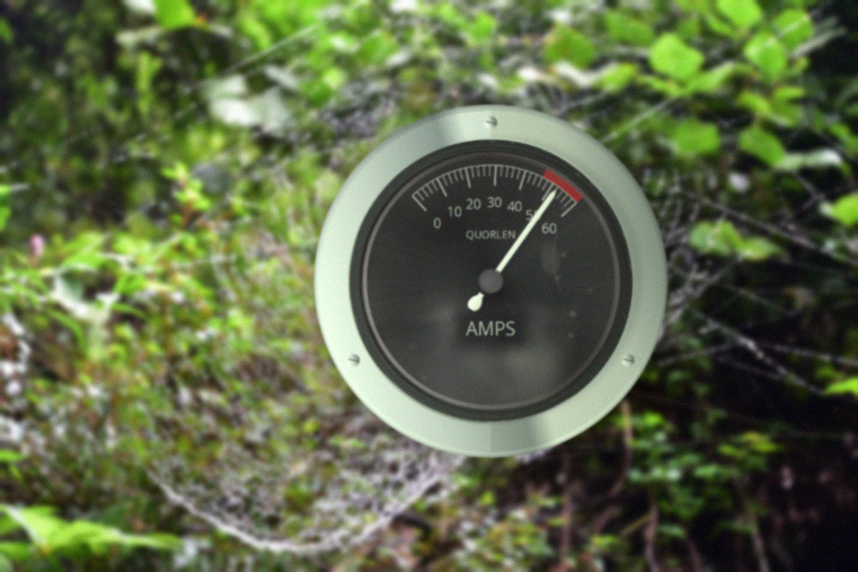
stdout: 52 A
